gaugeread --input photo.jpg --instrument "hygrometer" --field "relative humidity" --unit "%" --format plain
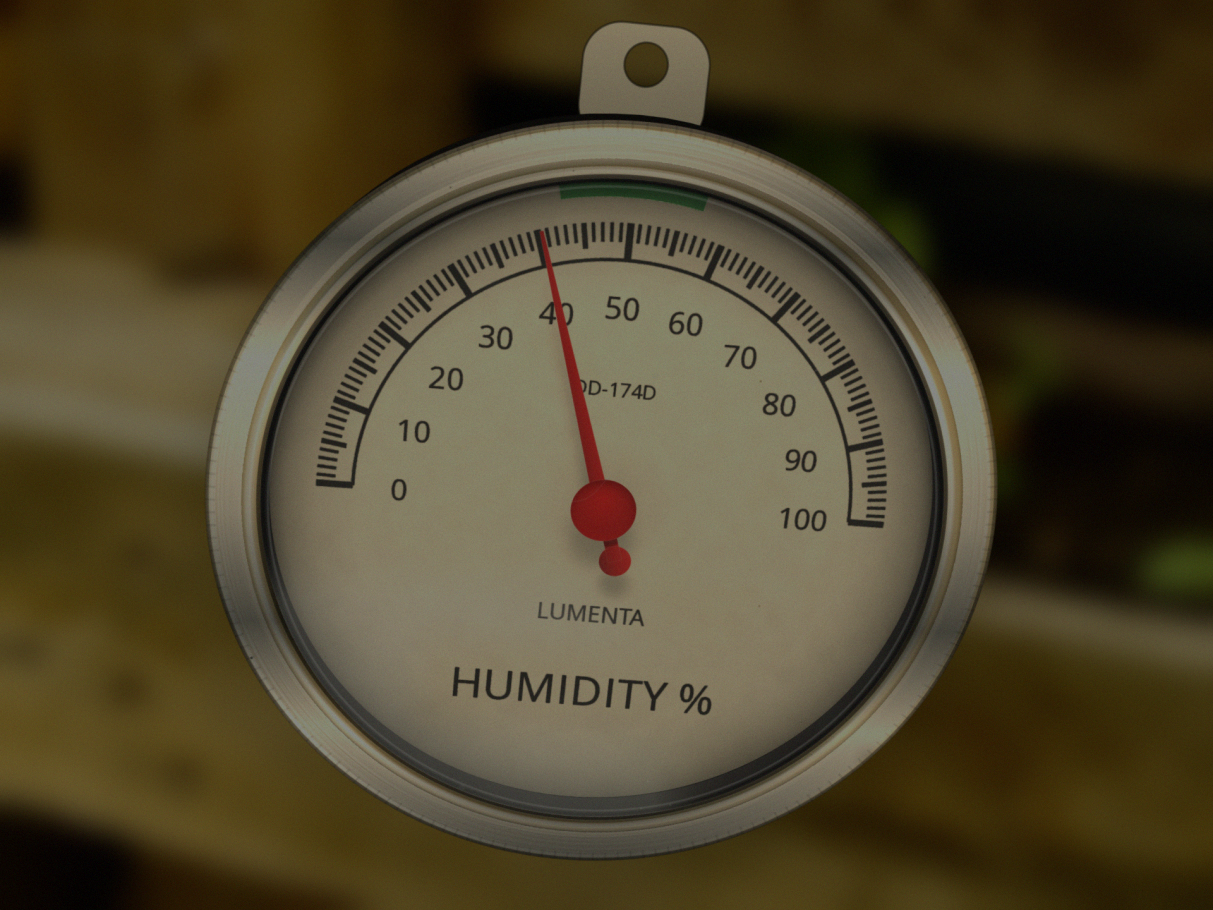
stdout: 40.5 %
